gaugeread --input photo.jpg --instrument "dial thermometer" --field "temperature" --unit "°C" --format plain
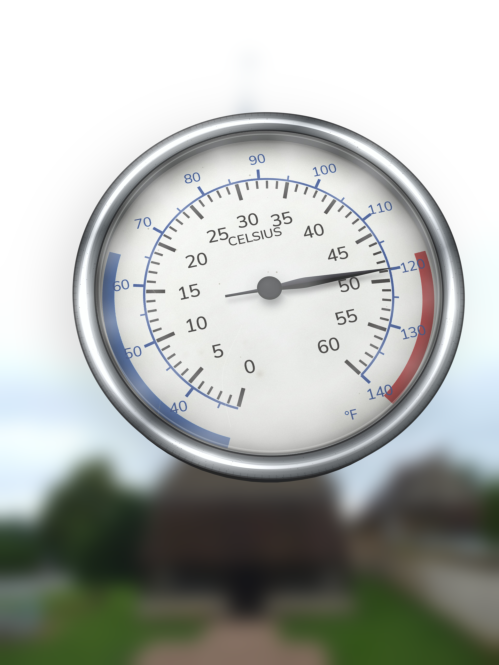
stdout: 49 °C
